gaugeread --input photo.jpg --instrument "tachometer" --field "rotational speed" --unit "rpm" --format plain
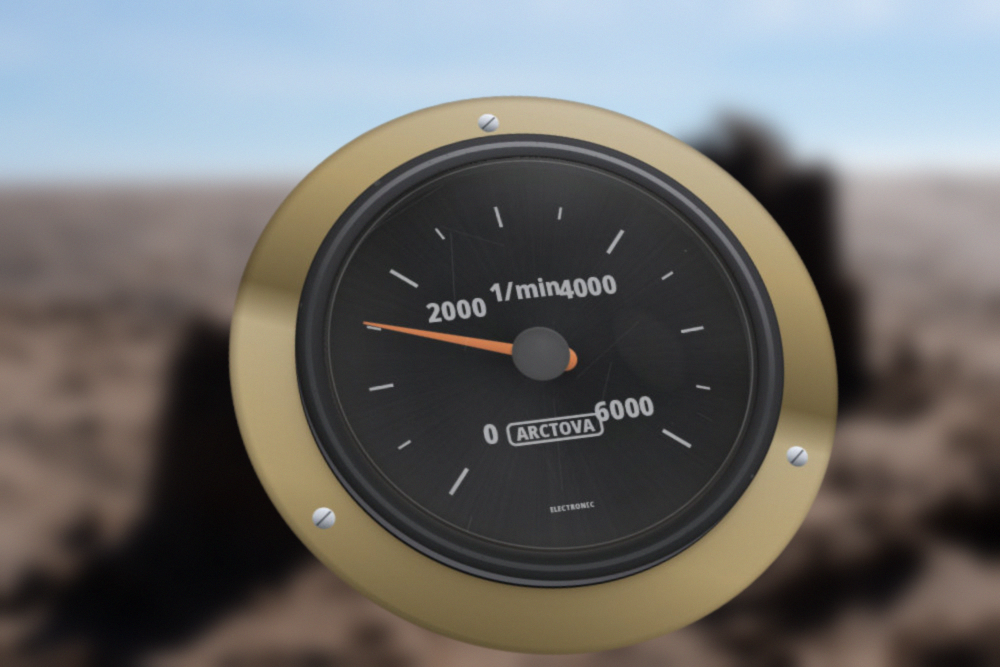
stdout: 1500 rpm
